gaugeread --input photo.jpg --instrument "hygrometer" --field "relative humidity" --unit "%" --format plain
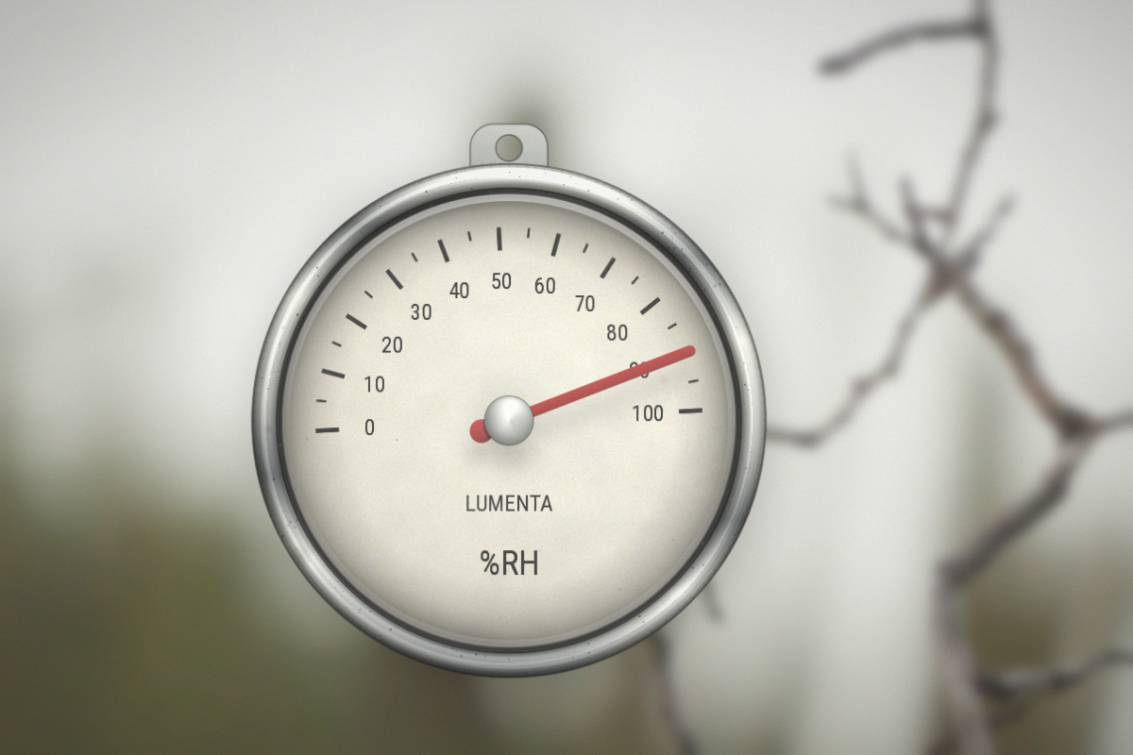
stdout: 90 %
